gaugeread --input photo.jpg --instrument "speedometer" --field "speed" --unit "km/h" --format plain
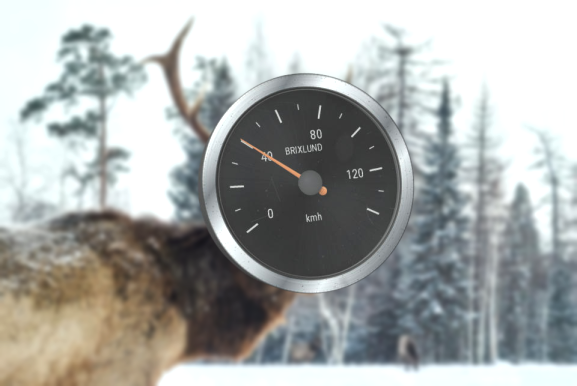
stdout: 40 km/h
